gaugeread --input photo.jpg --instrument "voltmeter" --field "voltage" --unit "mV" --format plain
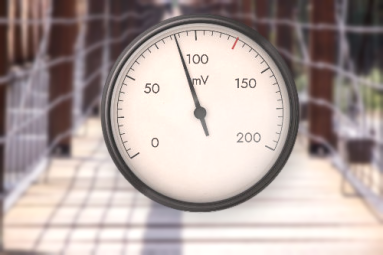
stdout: 87.5 mV
